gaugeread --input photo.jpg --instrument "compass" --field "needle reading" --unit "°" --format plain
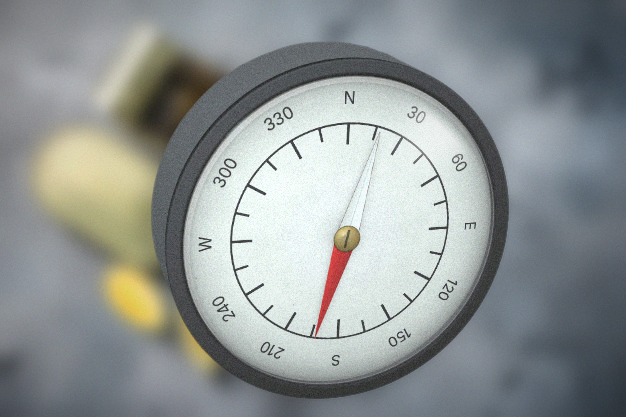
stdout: 195 °
